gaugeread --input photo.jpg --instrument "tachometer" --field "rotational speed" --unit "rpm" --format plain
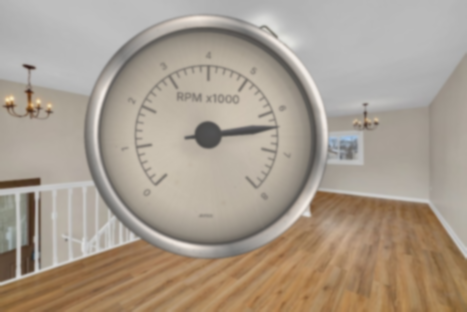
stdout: 6400 rpm
